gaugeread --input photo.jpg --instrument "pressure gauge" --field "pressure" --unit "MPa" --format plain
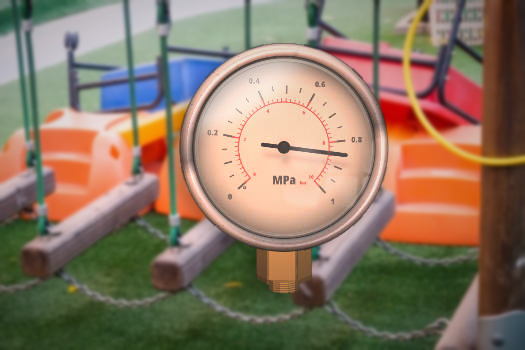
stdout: 0.85 MPa
